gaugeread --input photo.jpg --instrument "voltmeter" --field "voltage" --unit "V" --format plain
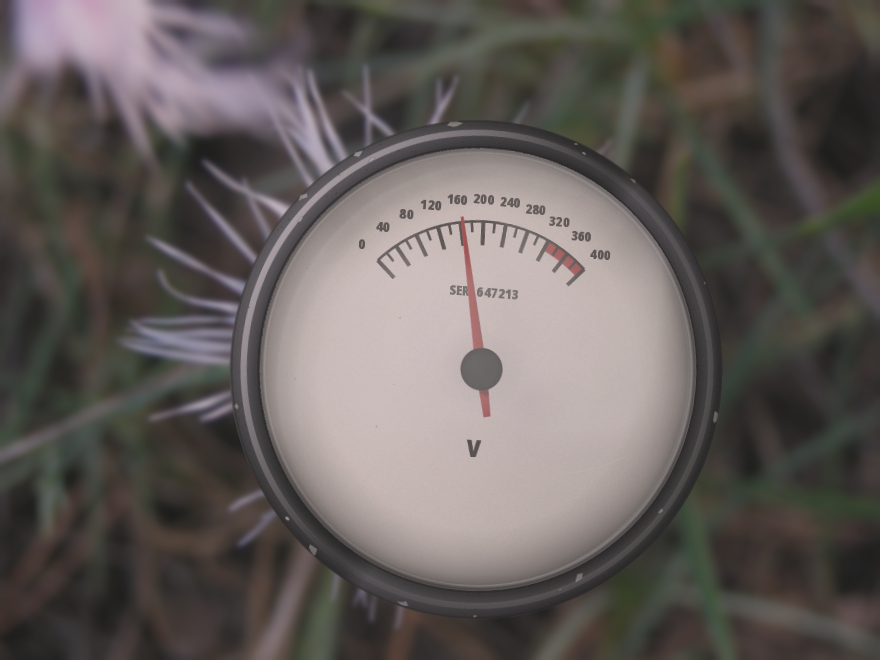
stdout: 160 V
